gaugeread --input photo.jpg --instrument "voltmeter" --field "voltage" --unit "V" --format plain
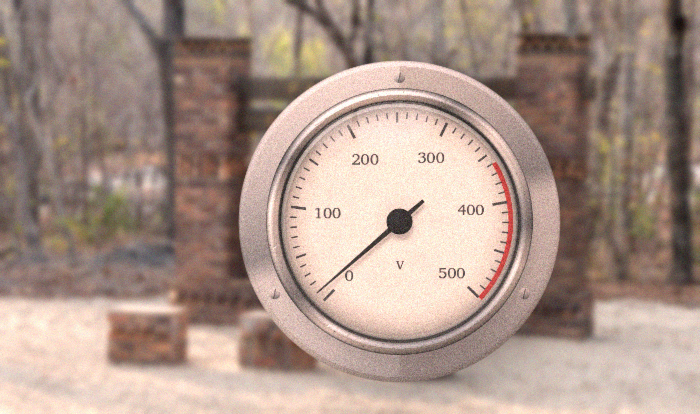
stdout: 10 V
